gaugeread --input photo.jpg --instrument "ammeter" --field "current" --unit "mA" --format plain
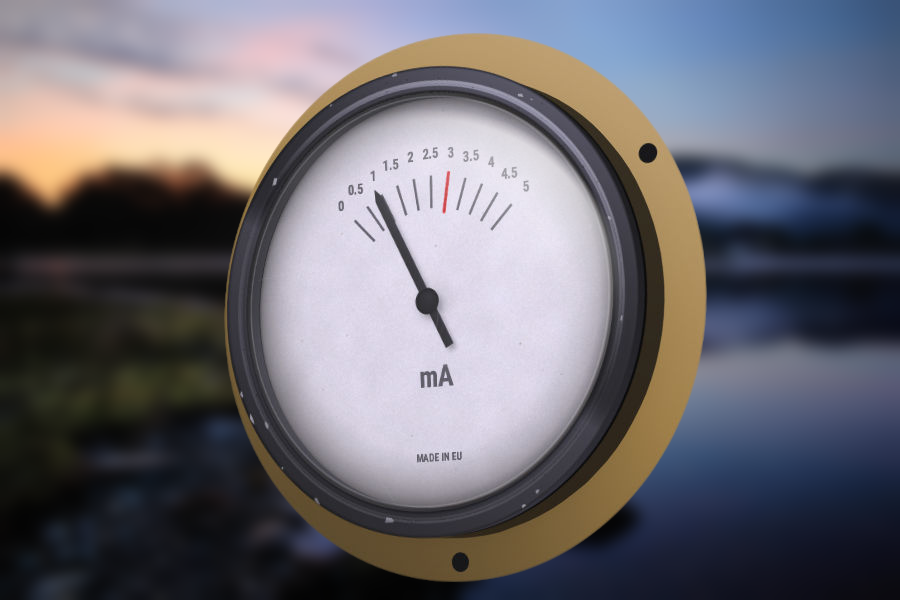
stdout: 1 mA
